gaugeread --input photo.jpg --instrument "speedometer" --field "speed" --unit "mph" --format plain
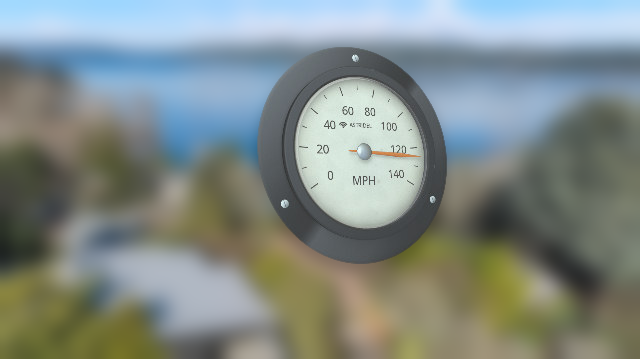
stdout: 125 mph
